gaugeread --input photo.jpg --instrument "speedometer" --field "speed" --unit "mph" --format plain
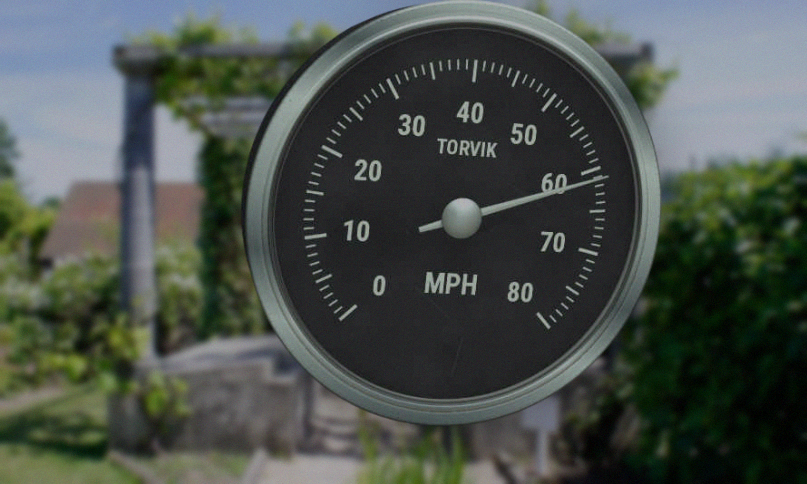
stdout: 61 mph
